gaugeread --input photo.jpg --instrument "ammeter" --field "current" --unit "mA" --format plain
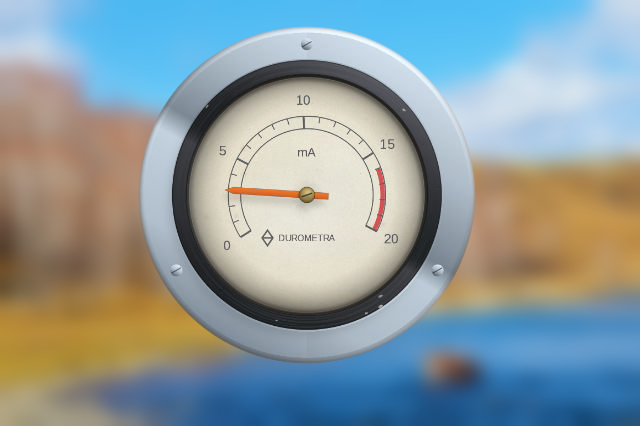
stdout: 3 mA
